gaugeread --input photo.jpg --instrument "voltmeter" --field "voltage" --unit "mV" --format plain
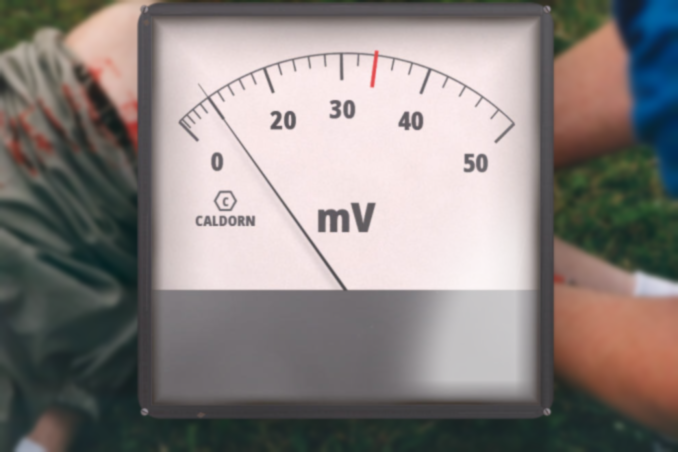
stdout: 10 mV
